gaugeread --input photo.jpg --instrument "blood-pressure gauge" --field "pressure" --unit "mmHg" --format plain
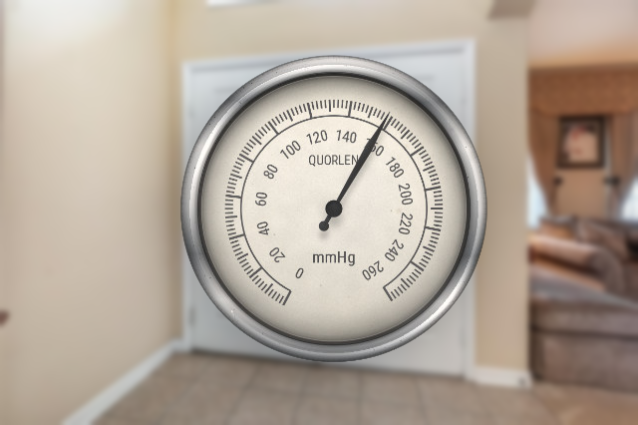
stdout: 158 mmHg
